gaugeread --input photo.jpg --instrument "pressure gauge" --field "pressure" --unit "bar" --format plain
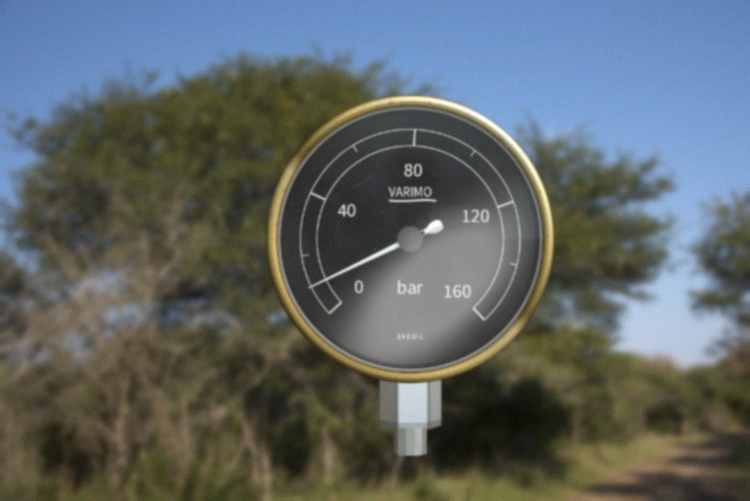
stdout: 10 bar
